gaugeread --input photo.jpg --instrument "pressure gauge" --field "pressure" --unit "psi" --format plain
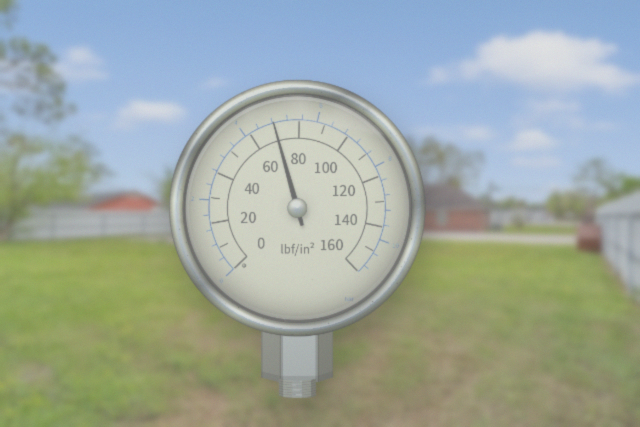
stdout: 70 psi
